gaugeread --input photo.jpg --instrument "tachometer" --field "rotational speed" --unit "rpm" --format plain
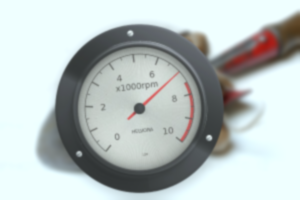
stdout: 7000 rpm
